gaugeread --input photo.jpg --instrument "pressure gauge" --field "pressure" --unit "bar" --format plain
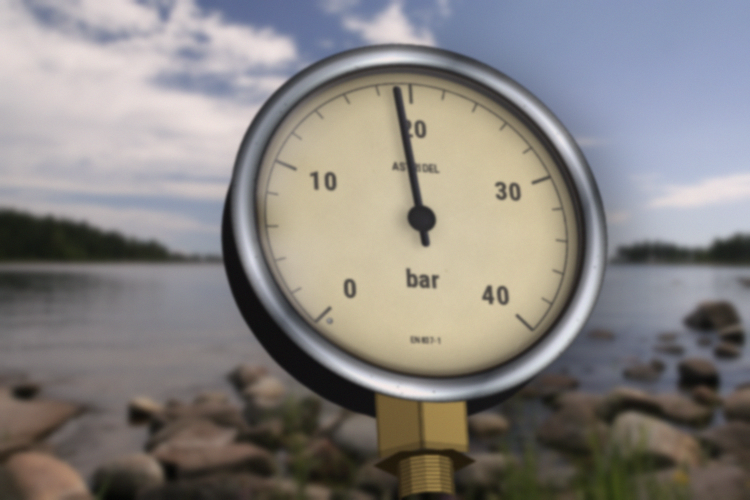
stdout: 19 bar
